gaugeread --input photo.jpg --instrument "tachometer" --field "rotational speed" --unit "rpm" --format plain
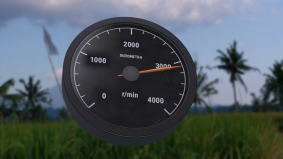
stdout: 3100 rpm
